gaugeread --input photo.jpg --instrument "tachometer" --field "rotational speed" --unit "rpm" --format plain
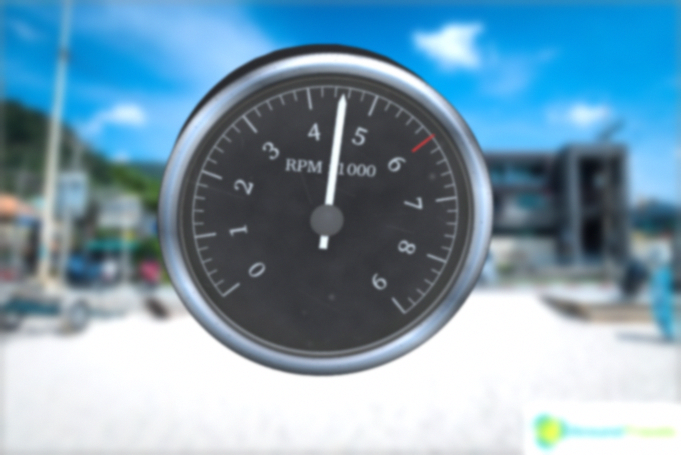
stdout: 4500 rpm
